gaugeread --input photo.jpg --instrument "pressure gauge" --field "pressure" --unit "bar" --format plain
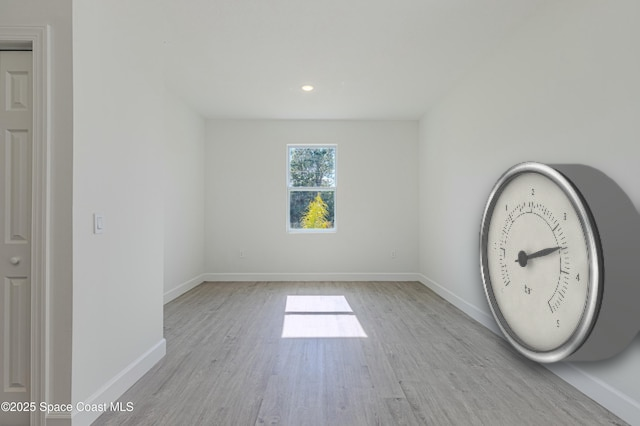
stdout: 3.5 bar
